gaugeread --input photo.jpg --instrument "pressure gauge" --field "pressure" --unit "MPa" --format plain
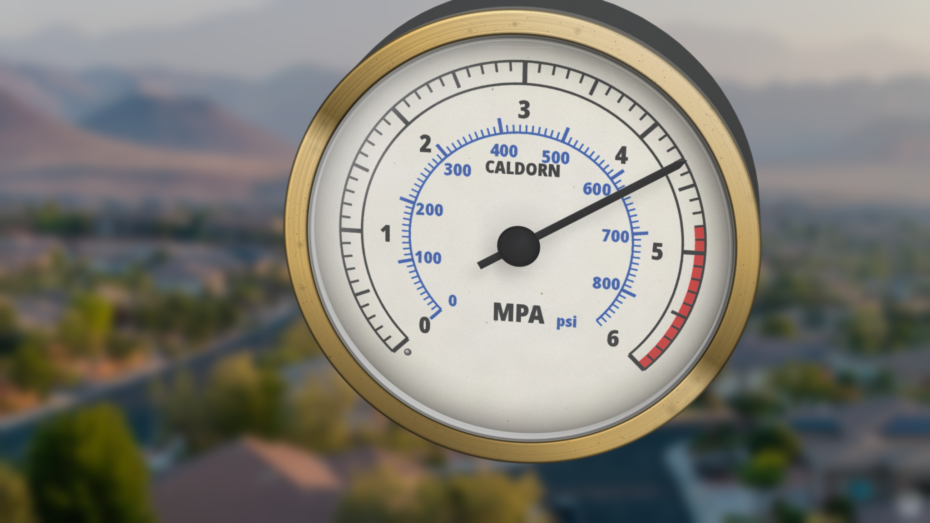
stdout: 4.3 MPa
